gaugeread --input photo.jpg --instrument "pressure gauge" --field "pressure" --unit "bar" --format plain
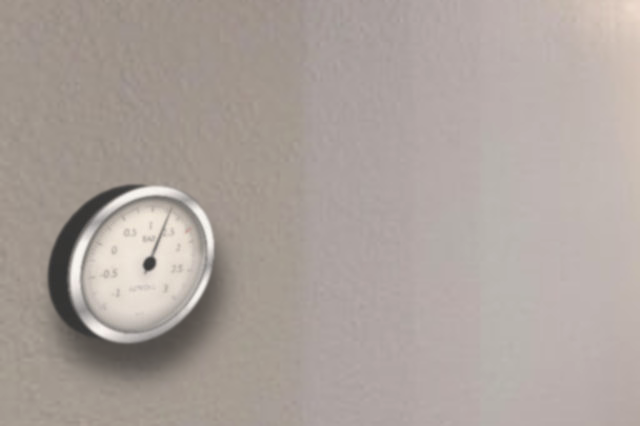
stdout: 1.25 bar
